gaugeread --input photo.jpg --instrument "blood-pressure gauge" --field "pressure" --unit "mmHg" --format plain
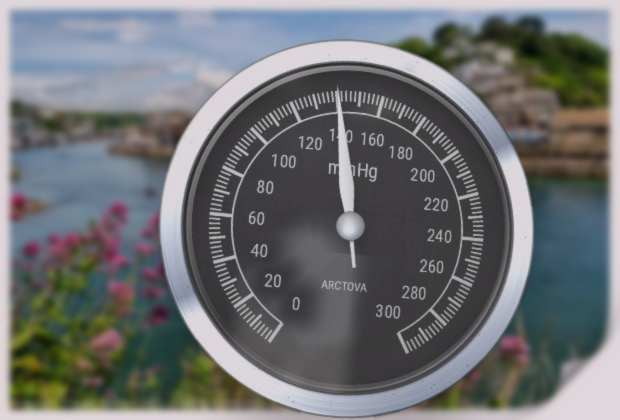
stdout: 140 mmHg
